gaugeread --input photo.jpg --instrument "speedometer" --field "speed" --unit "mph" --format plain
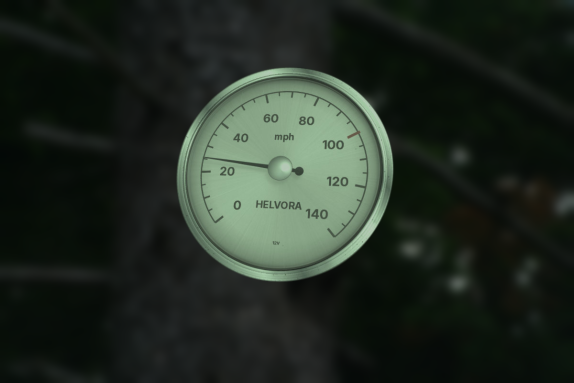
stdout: 25 mph
